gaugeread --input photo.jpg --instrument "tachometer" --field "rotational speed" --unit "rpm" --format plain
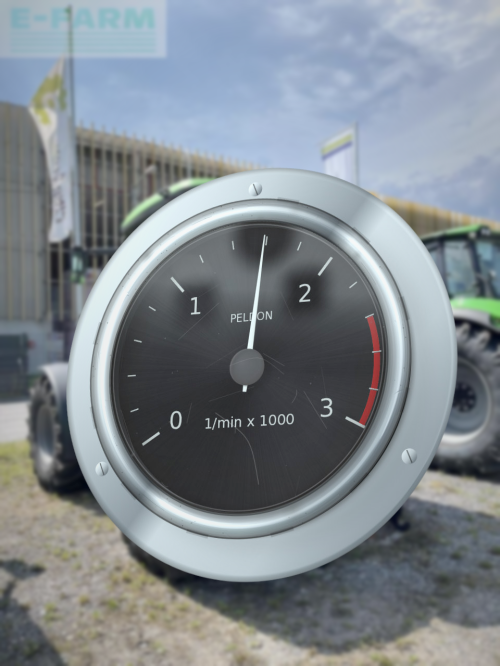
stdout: 1600 rpm
